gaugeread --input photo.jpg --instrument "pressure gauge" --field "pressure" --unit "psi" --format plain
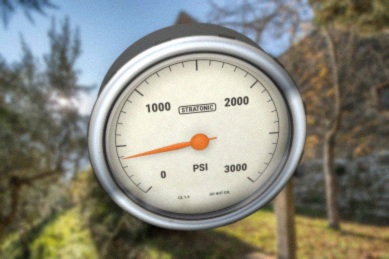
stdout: 400 psi
